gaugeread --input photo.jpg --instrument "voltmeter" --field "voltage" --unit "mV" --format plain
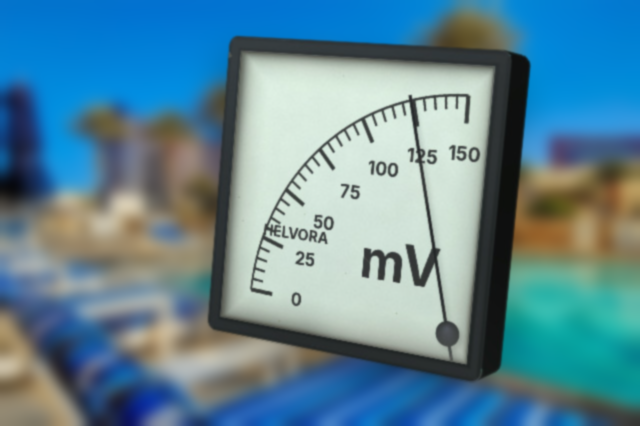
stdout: 125 mV
